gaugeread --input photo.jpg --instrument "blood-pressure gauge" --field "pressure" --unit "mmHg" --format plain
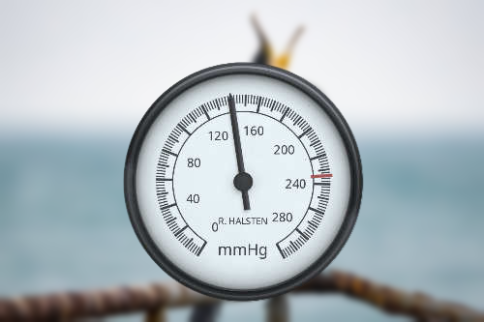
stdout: 140 mmHg
